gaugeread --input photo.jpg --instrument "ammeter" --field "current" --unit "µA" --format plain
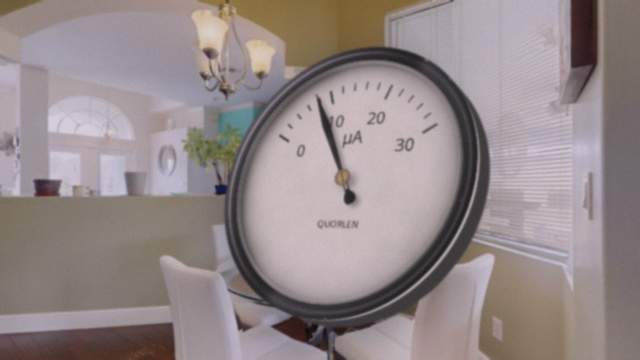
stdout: 8 µA
